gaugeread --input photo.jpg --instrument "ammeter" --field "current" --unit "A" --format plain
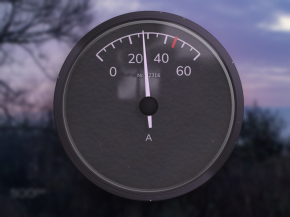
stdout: 27.5 A
